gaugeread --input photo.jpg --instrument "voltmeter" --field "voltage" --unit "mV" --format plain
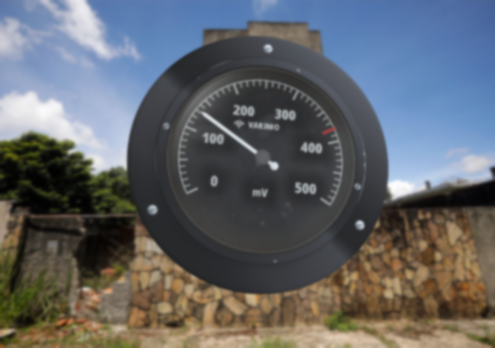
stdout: 130 mV
